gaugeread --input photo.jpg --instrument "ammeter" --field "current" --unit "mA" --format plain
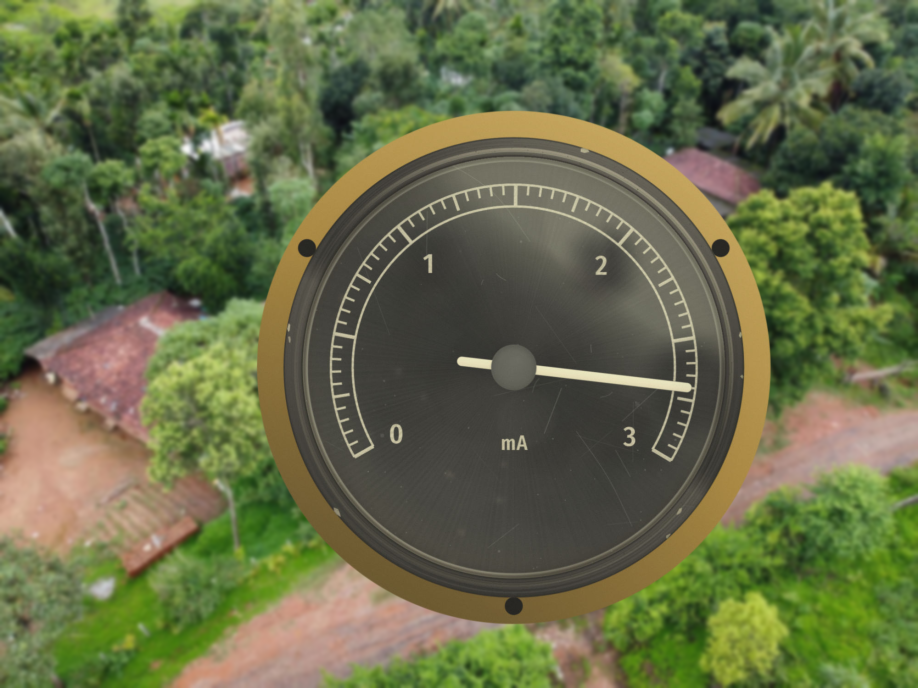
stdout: 2.7 mA
